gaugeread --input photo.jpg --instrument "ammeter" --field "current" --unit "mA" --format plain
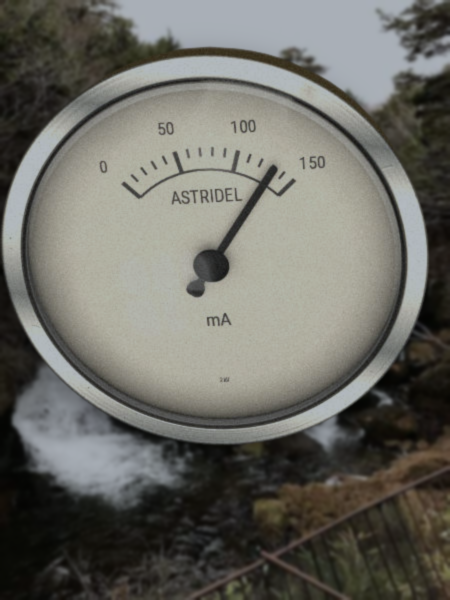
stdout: 130 mA
